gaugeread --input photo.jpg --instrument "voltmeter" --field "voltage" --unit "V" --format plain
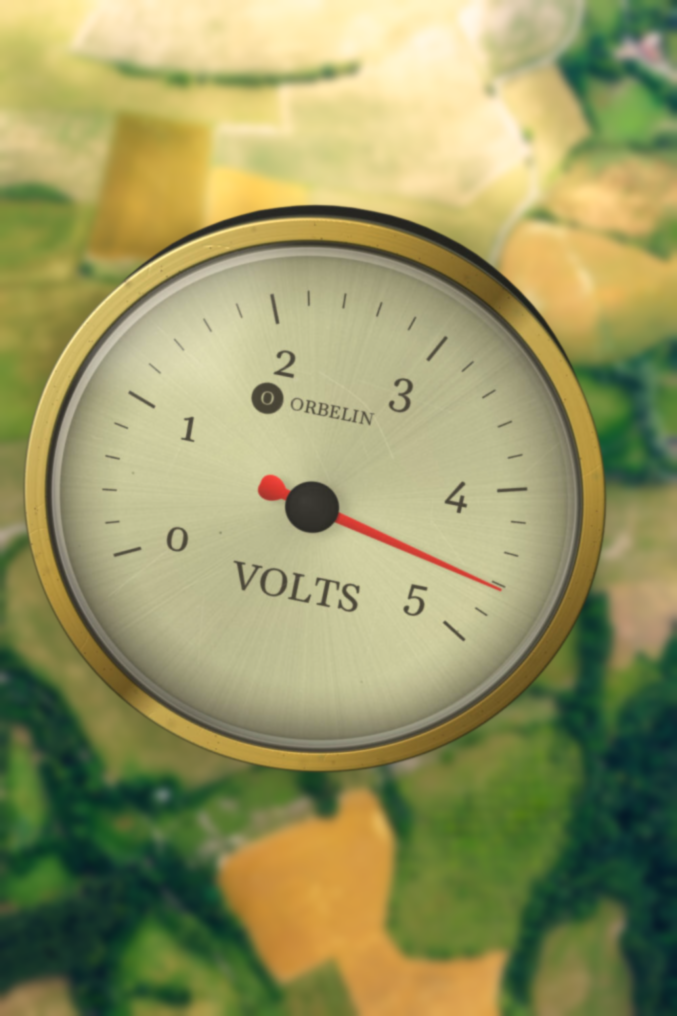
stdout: 4.6 V
